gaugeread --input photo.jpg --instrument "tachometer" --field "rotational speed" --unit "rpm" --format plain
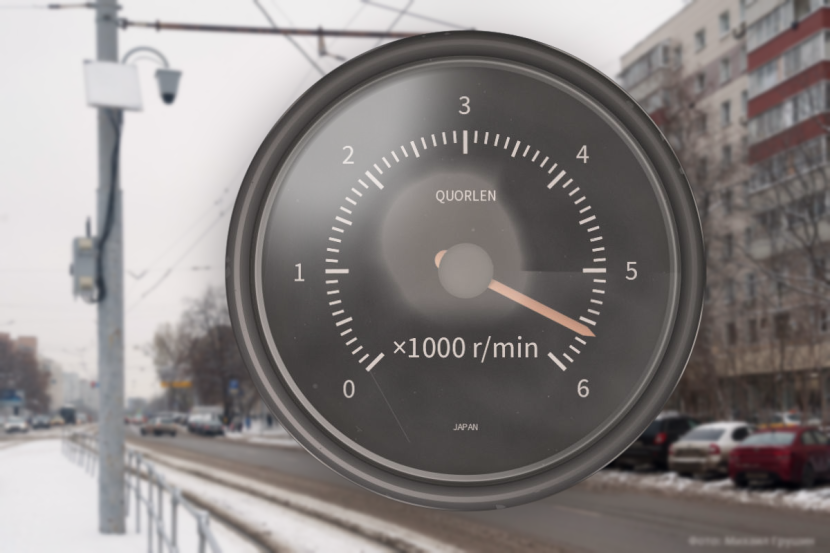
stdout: 5600 rpm
